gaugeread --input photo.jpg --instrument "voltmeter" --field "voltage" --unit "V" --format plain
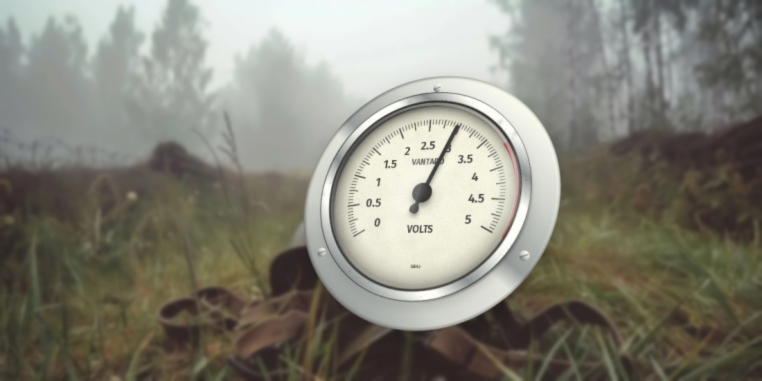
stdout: 3 V
